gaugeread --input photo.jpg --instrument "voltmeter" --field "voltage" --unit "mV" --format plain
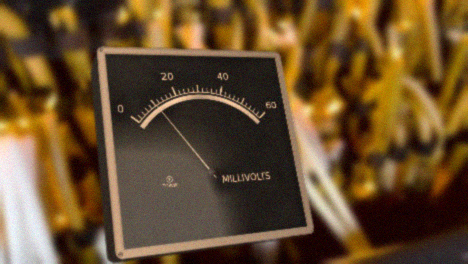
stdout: 10 mV
